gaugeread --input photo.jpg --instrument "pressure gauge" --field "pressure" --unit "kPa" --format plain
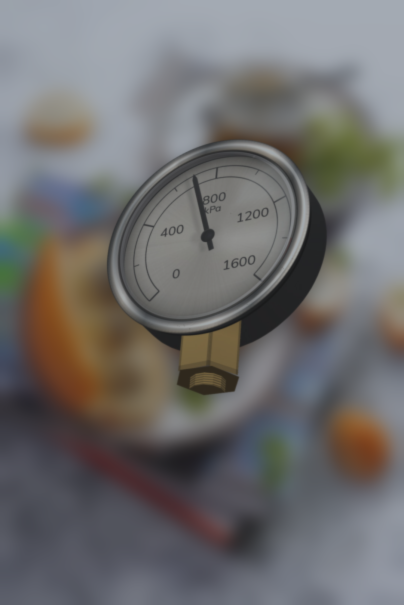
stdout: 700 kPa
